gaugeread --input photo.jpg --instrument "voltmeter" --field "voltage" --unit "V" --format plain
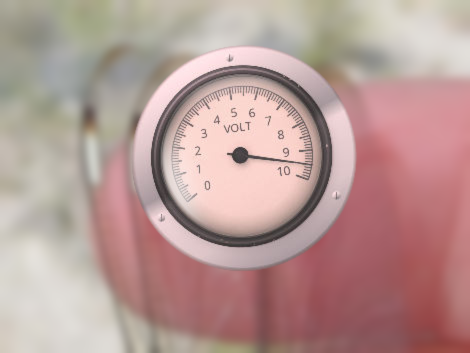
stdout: 9.5 V
